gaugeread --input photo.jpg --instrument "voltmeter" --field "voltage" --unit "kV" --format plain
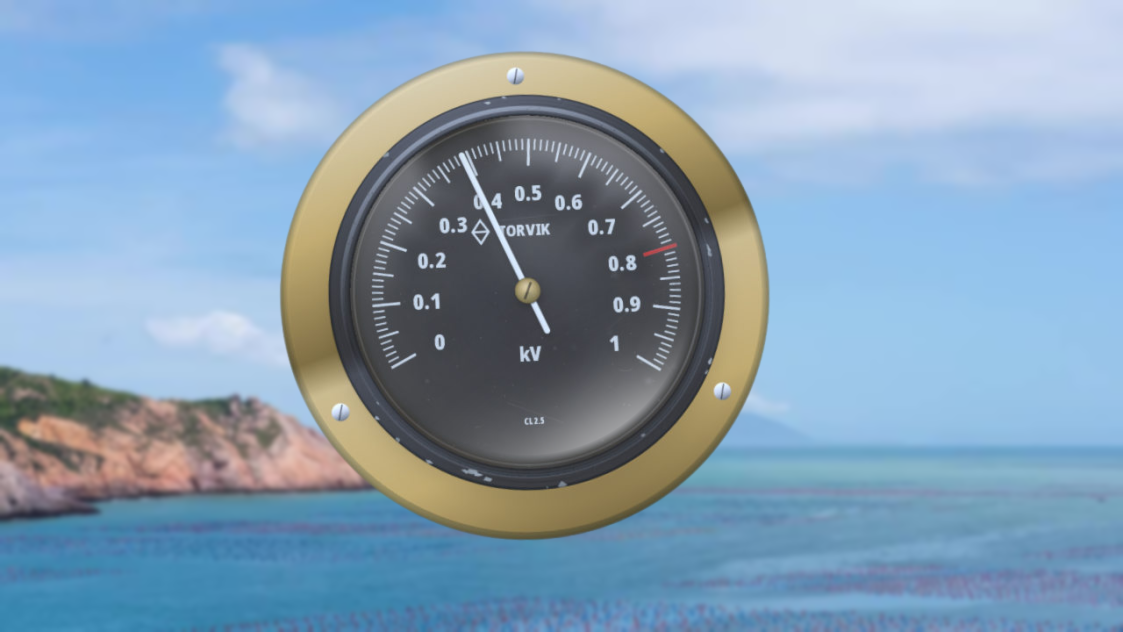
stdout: 0.39 kV
